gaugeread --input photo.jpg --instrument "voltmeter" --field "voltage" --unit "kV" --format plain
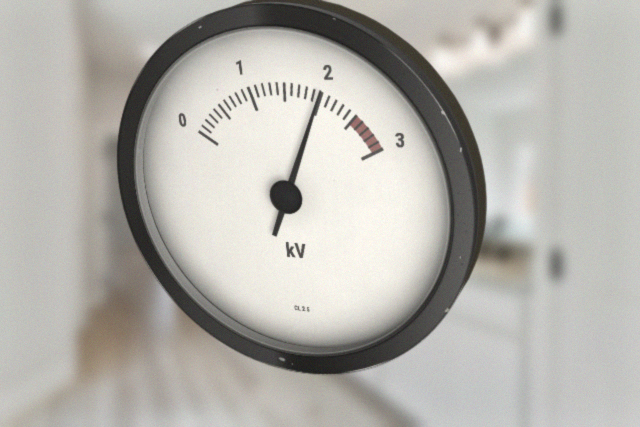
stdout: 2 kV
